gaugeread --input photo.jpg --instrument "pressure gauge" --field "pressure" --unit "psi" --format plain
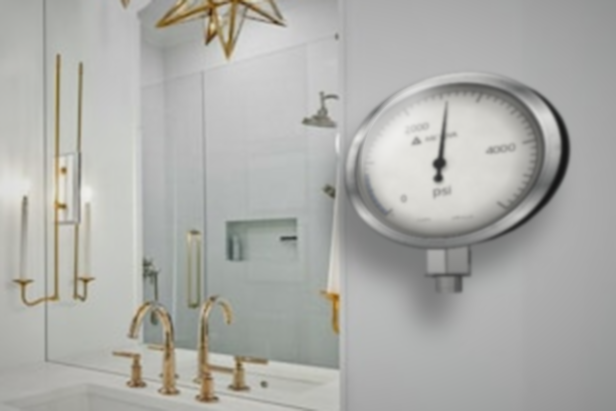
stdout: 2600 psi
